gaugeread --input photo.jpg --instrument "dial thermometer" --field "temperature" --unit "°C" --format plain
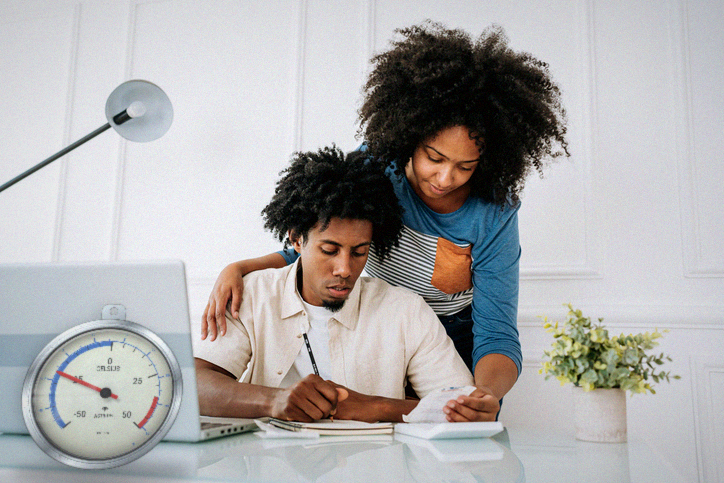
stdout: -25 °C
